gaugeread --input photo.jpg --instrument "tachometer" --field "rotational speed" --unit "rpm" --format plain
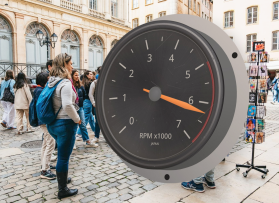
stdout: 6250 rpm
